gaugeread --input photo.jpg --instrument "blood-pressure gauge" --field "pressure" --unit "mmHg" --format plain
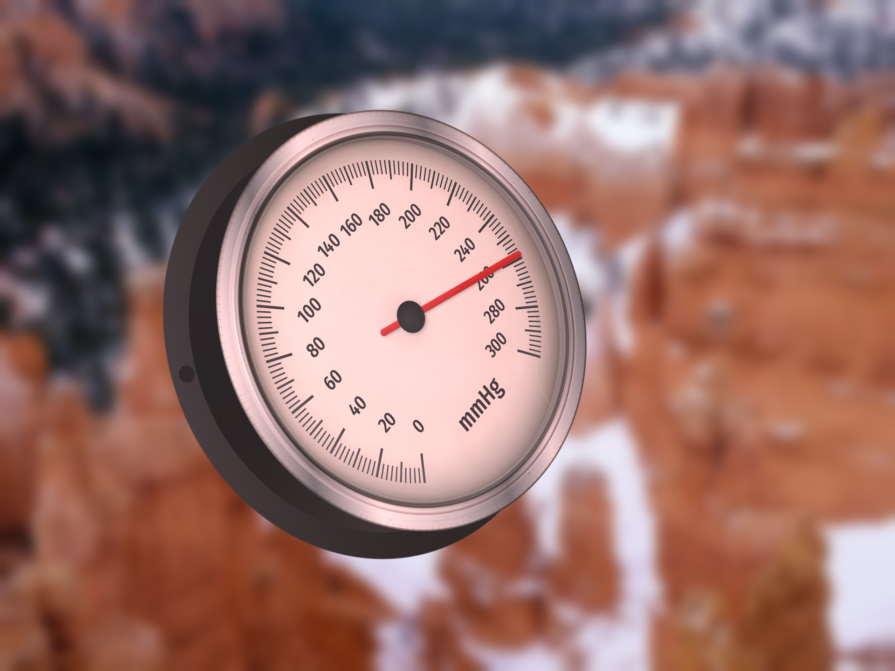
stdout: 258 mmHg
